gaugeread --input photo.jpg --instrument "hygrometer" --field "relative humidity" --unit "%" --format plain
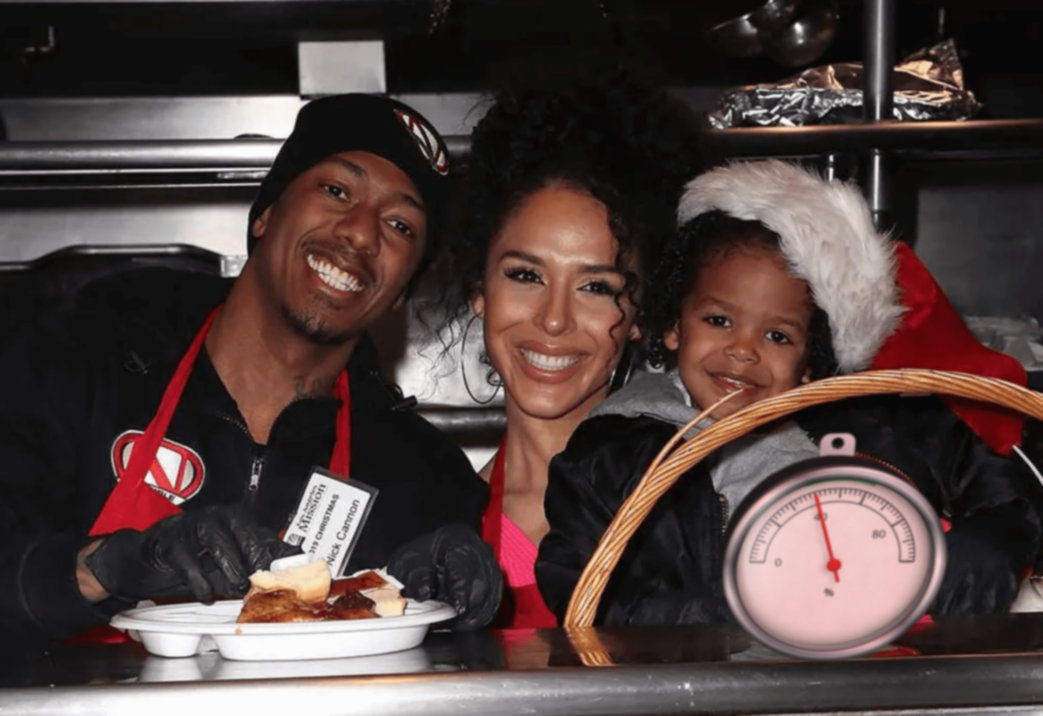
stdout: 40 %
